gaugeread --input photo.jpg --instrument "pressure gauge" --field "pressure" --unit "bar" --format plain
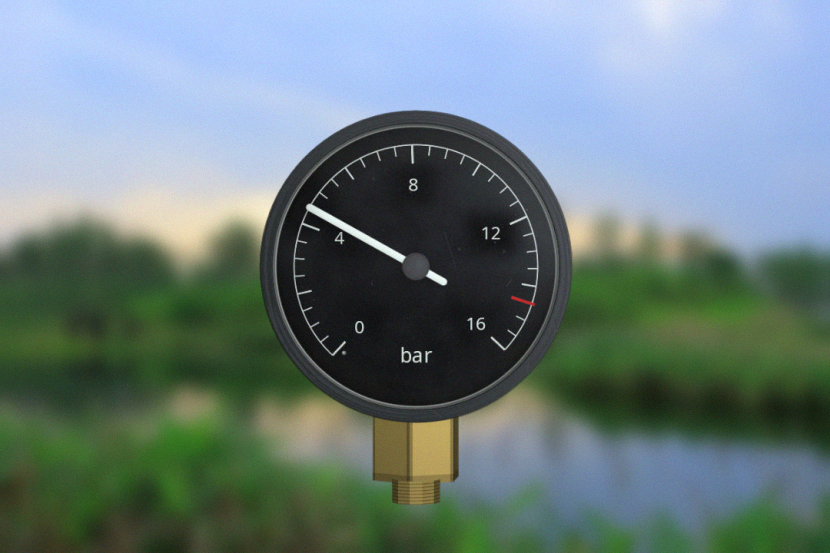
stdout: 4.5 bar
